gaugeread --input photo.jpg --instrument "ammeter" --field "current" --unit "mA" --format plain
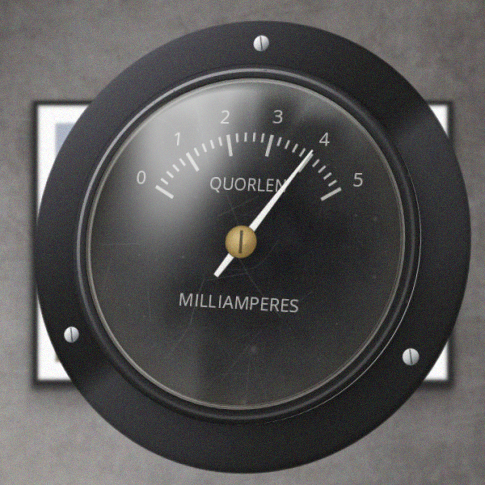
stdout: 4 mA
